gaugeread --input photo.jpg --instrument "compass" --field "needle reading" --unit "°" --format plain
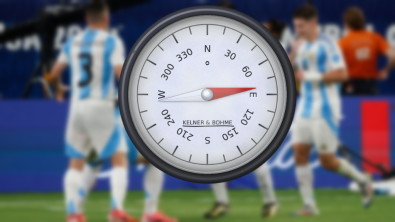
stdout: 82.5 °
